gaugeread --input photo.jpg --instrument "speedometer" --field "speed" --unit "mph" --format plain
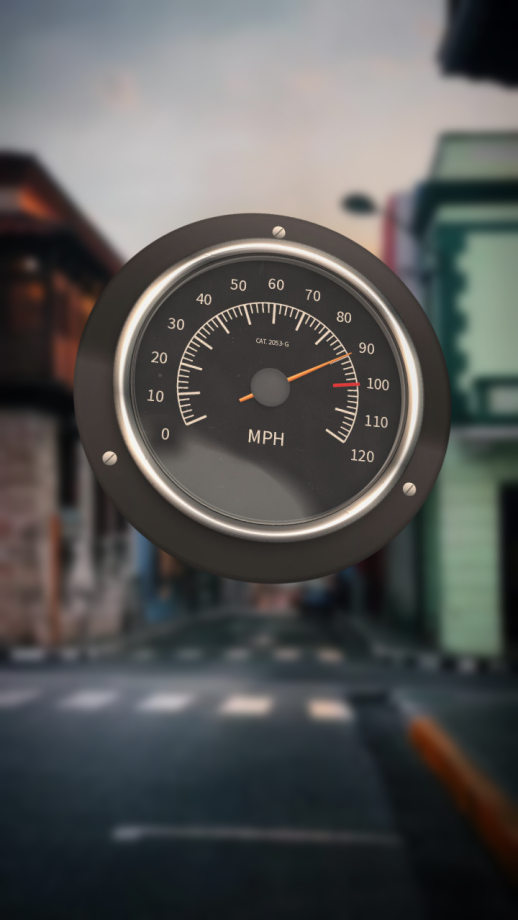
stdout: 90 mph
